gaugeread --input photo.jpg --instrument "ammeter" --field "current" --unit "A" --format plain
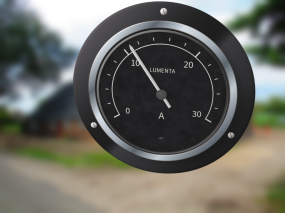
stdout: 11 A
